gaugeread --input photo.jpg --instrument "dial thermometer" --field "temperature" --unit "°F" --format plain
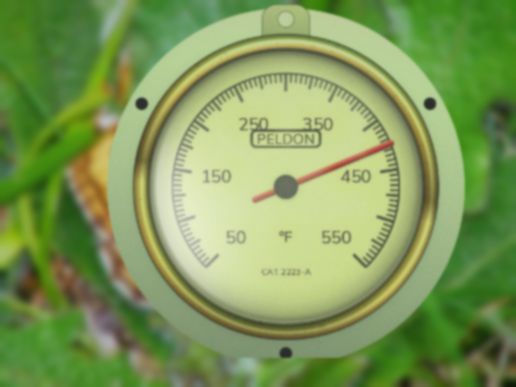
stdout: 425 °F
